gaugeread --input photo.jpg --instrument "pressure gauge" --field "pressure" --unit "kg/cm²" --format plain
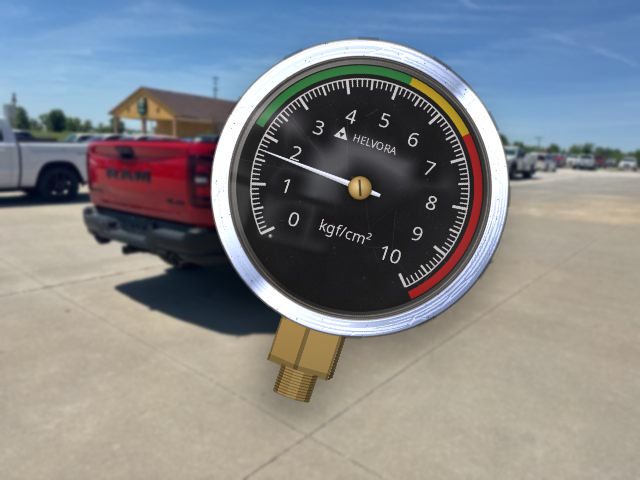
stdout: 1.7 kg/cm²
